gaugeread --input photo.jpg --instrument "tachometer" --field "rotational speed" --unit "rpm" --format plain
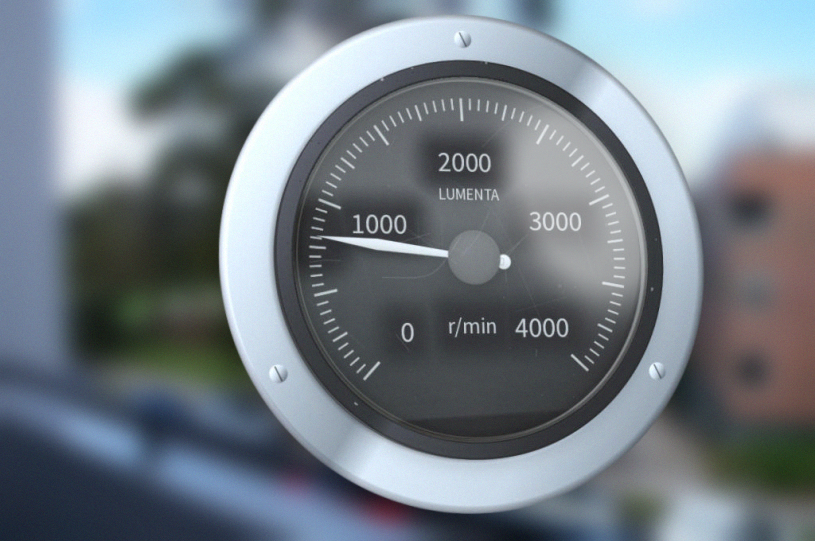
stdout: 800 rpm
